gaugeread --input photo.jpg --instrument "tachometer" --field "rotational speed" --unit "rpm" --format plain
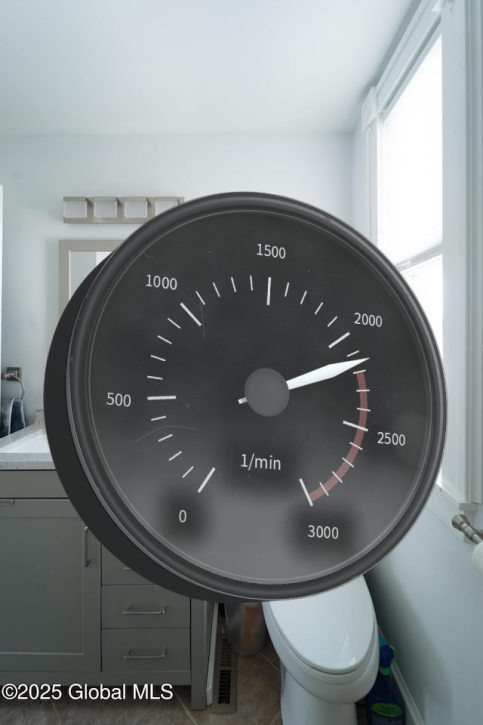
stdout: 2150 rpm
